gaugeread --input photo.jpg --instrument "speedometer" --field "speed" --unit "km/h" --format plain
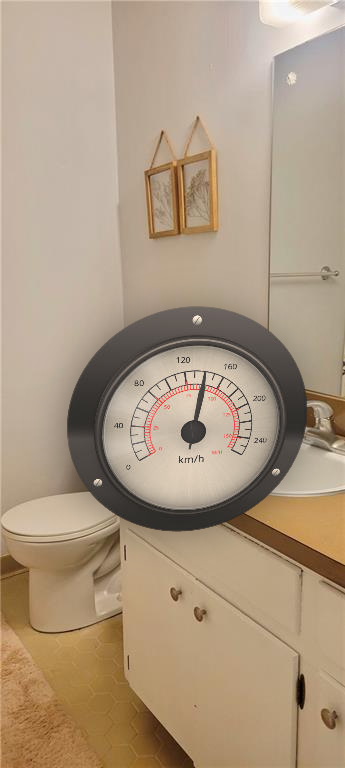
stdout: 140 km/h
